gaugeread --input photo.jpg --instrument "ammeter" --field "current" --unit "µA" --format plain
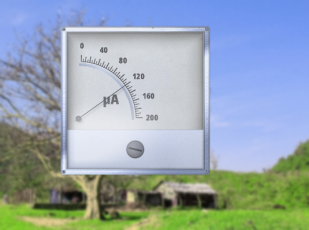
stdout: 120 µA
